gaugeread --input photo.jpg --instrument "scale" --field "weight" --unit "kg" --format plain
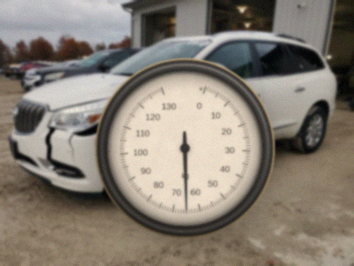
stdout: 65 kg
